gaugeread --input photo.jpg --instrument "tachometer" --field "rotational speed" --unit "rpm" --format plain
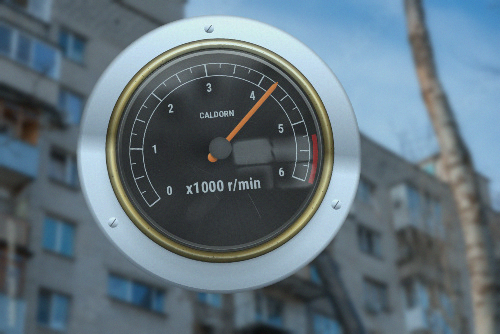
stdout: 4250 rpm
